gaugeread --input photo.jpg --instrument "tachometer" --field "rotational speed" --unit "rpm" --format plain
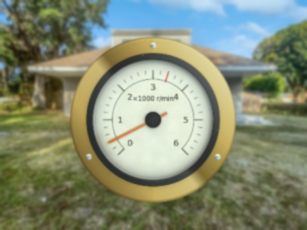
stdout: 400 rpm
